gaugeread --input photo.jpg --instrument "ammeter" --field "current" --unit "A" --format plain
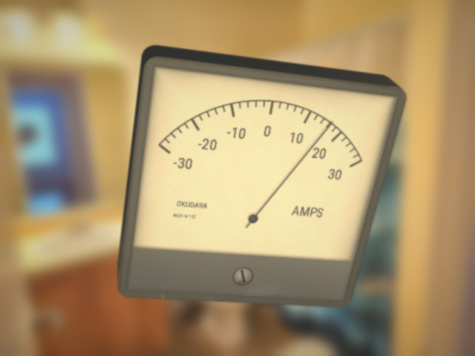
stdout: 16 A
